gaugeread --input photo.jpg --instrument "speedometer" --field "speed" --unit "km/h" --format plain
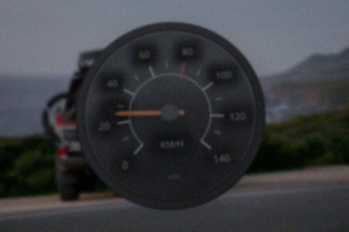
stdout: 25 km/h
